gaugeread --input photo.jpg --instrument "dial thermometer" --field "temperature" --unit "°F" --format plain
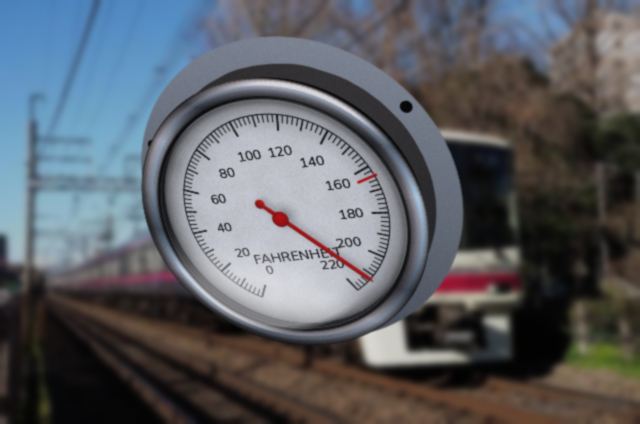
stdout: 210 °F
